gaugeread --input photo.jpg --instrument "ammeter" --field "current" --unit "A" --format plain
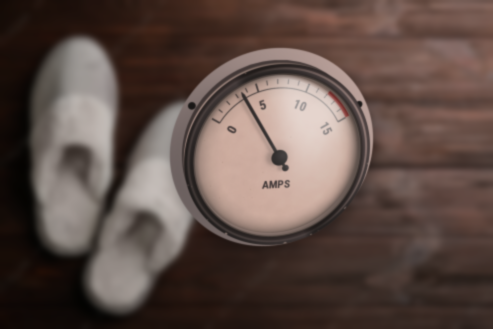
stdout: 3.5 A
